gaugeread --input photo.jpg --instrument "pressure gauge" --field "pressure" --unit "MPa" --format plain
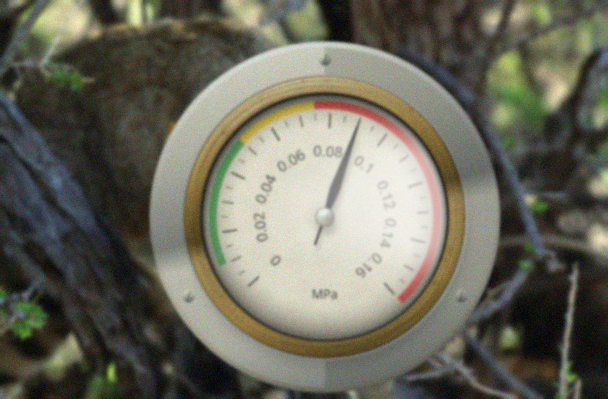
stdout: 0.09 MPa
